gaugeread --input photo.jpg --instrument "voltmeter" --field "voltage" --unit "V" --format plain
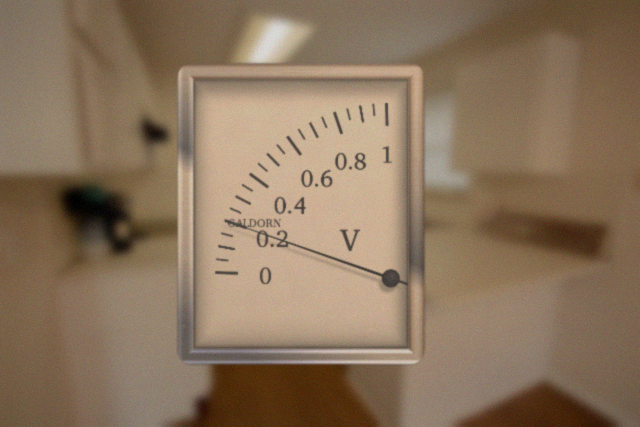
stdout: 0.2 V
